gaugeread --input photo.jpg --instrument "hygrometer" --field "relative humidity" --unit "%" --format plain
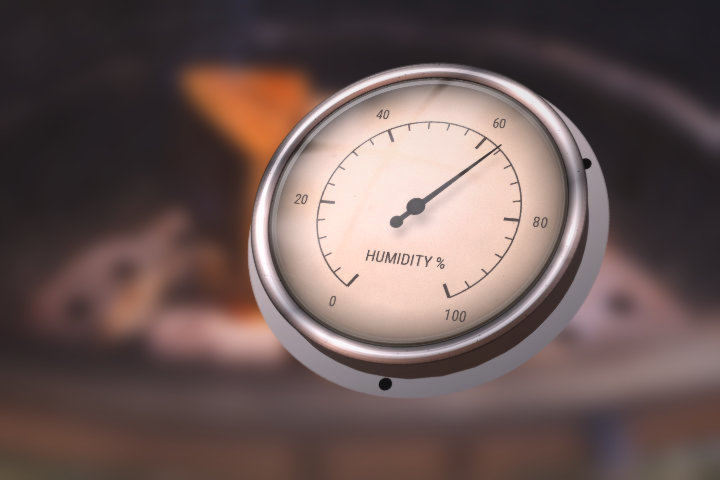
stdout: 64 %
